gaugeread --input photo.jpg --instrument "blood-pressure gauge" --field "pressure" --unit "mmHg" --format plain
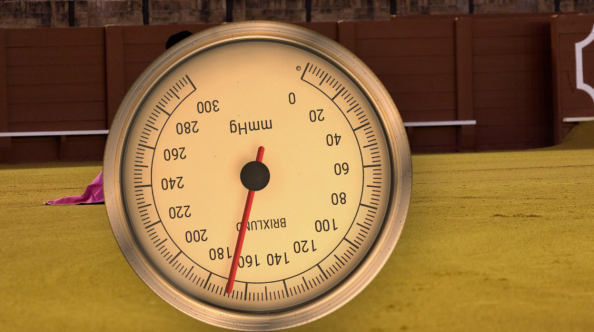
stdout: 168 mmHg
